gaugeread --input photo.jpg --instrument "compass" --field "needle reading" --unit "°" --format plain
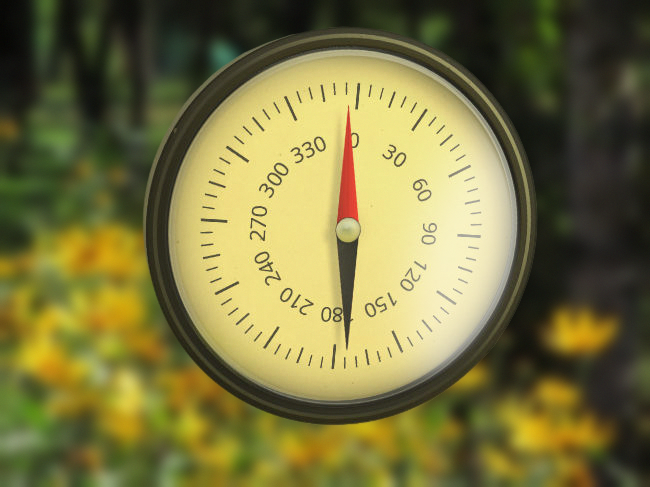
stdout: 355 °
